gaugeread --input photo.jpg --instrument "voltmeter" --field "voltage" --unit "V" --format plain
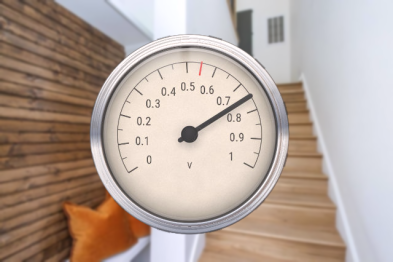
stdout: 0.75 V
